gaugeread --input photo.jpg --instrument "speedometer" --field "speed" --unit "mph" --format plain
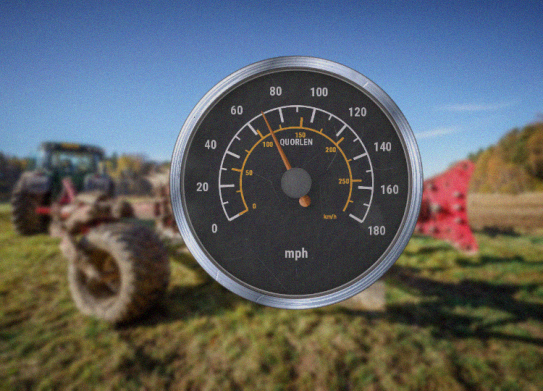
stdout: 70 mph
